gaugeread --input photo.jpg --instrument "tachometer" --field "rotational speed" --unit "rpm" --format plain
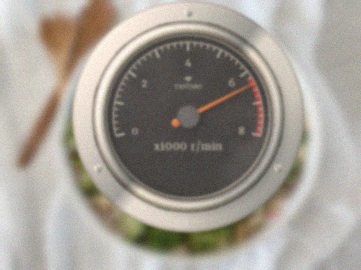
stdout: 6400 rpm
